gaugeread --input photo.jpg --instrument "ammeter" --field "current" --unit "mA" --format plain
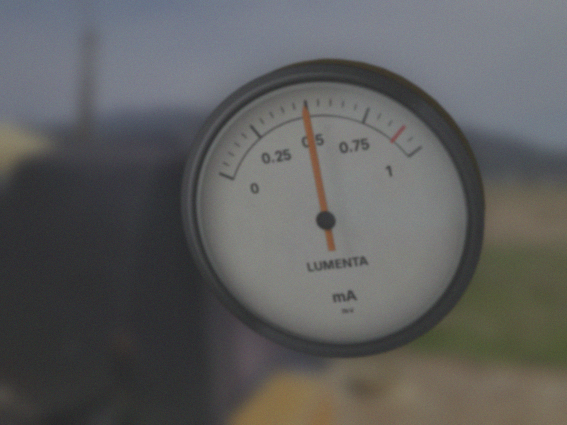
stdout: 0.5 mA
